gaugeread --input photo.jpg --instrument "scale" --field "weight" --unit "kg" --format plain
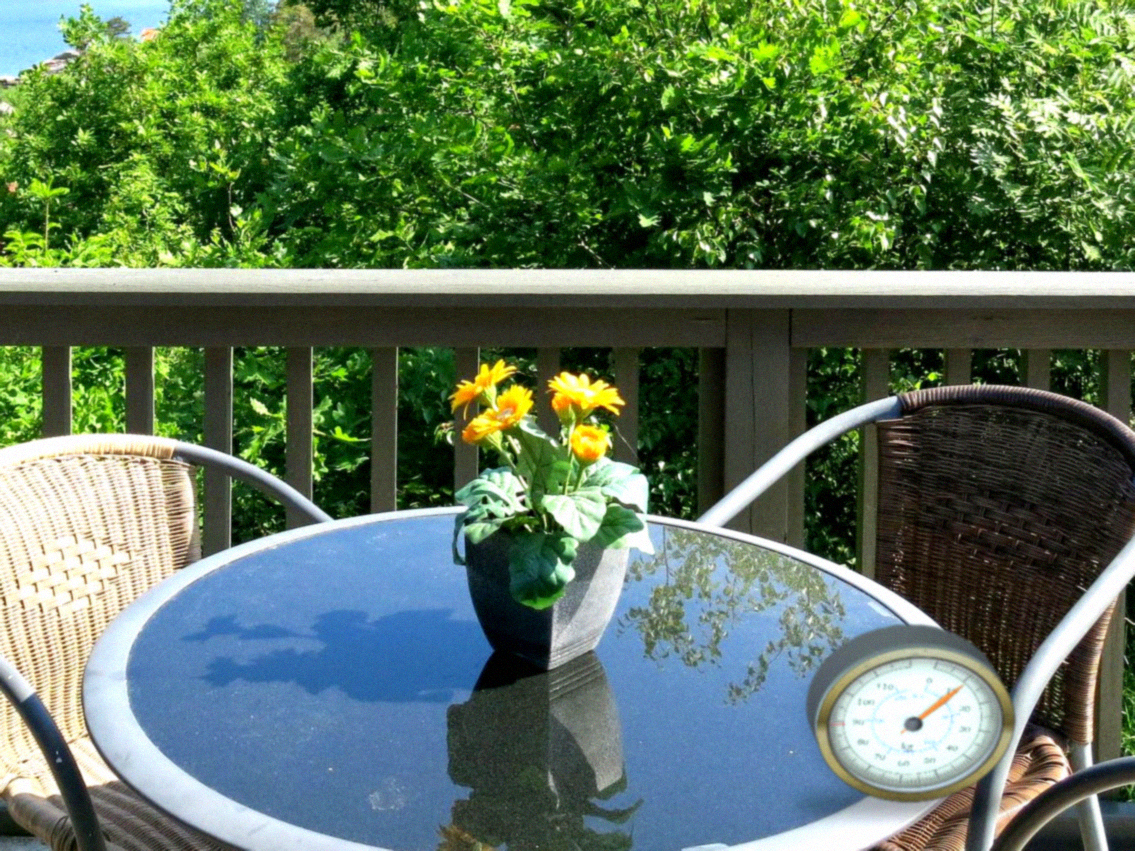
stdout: 10 kg
